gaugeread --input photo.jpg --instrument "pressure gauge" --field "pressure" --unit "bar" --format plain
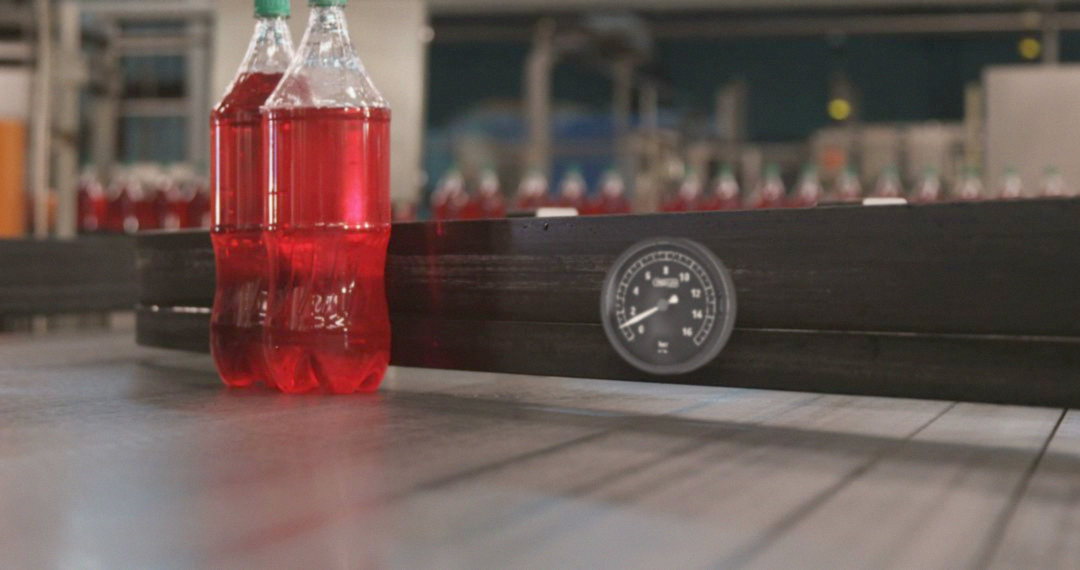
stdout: 1 bar
